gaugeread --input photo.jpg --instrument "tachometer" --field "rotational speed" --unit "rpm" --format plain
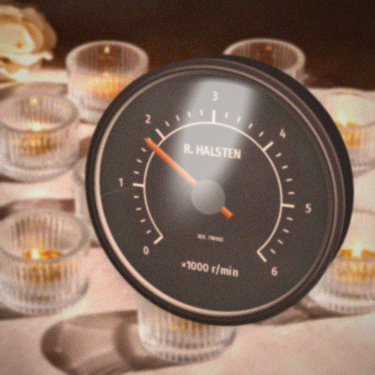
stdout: 1800 rpm
